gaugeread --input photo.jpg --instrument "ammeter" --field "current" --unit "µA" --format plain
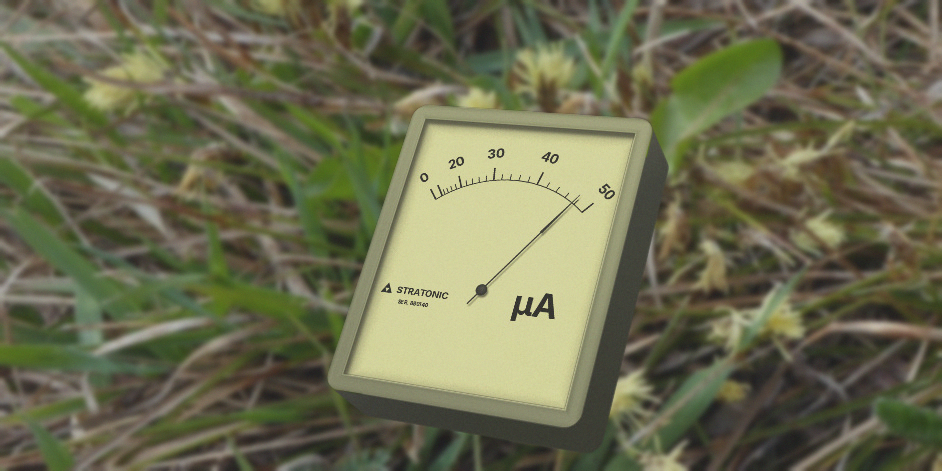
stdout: 48 µA
